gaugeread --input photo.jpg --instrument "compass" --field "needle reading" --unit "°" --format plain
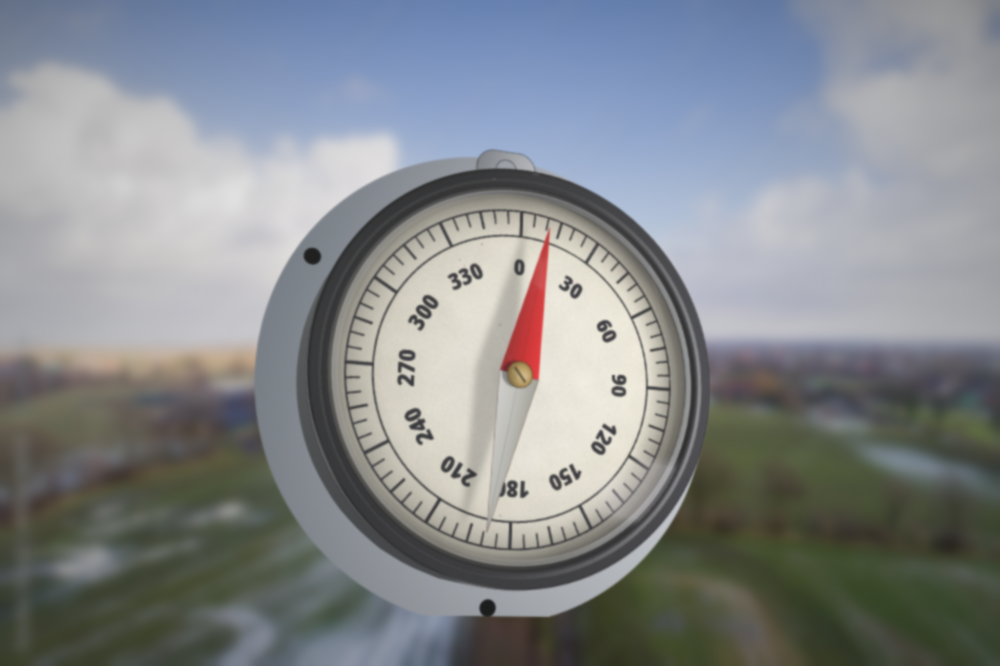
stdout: 10 °
